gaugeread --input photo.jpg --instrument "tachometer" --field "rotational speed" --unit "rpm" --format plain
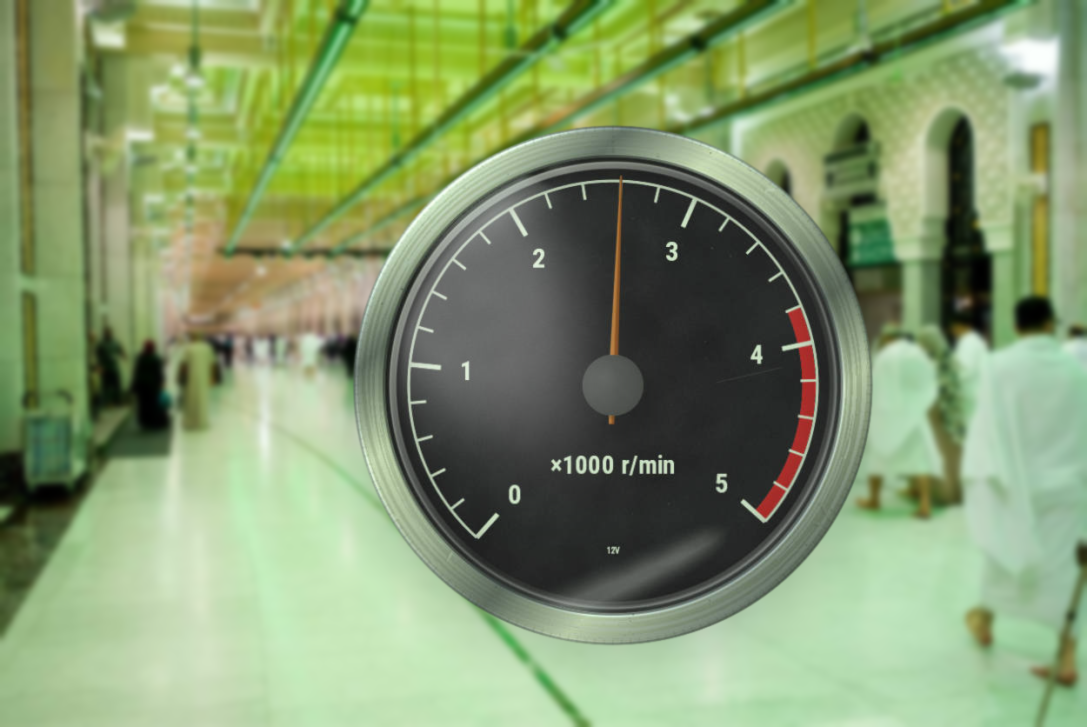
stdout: 2600 rpm
